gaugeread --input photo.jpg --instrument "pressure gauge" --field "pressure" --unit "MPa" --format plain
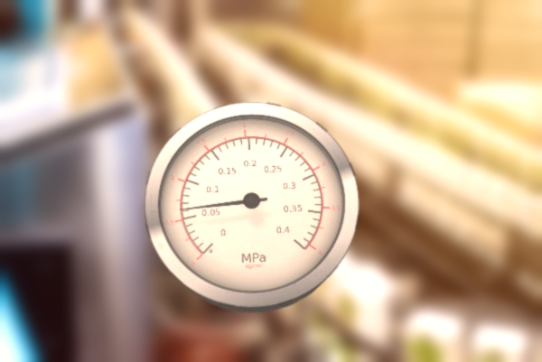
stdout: 0.06 MPa
